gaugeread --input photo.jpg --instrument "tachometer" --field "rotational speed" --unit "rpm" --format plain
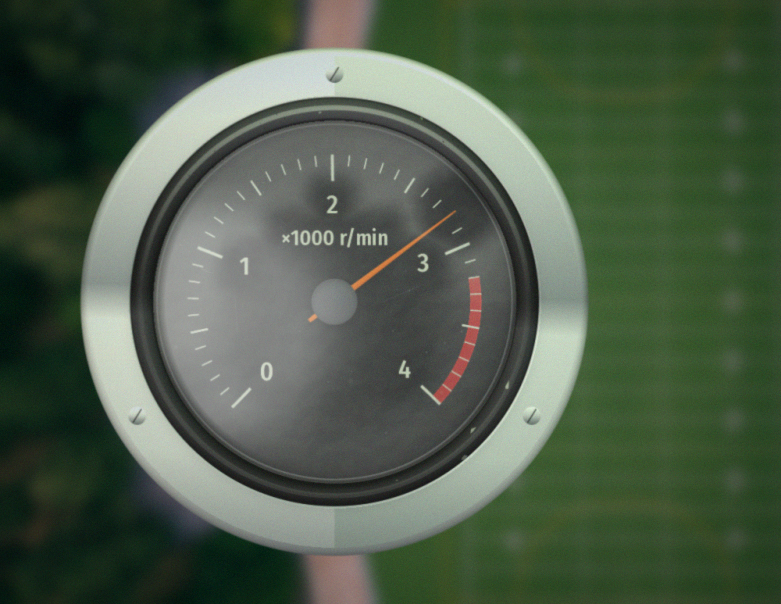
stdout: 2800 rpm
